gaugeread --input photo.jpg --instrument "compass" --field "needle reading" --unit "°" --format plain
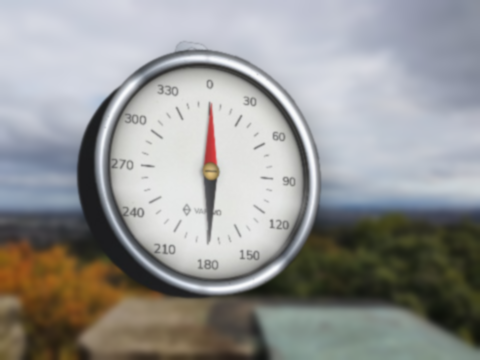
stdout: 0 °
